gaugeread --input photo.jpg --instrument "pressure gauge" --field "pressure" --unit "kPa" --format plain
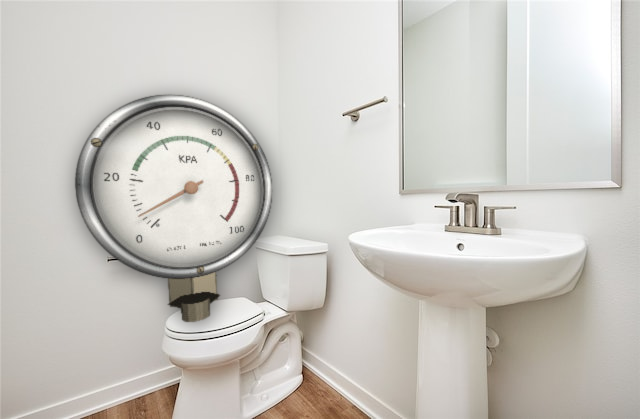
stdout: 6 kPa
